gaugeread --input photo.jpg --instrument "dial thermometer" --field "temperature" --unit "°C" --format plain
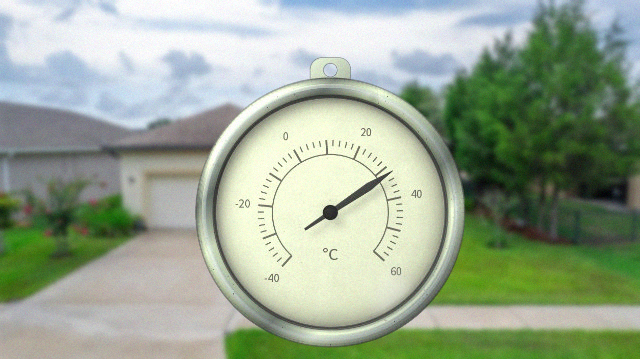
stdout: 32 °C
